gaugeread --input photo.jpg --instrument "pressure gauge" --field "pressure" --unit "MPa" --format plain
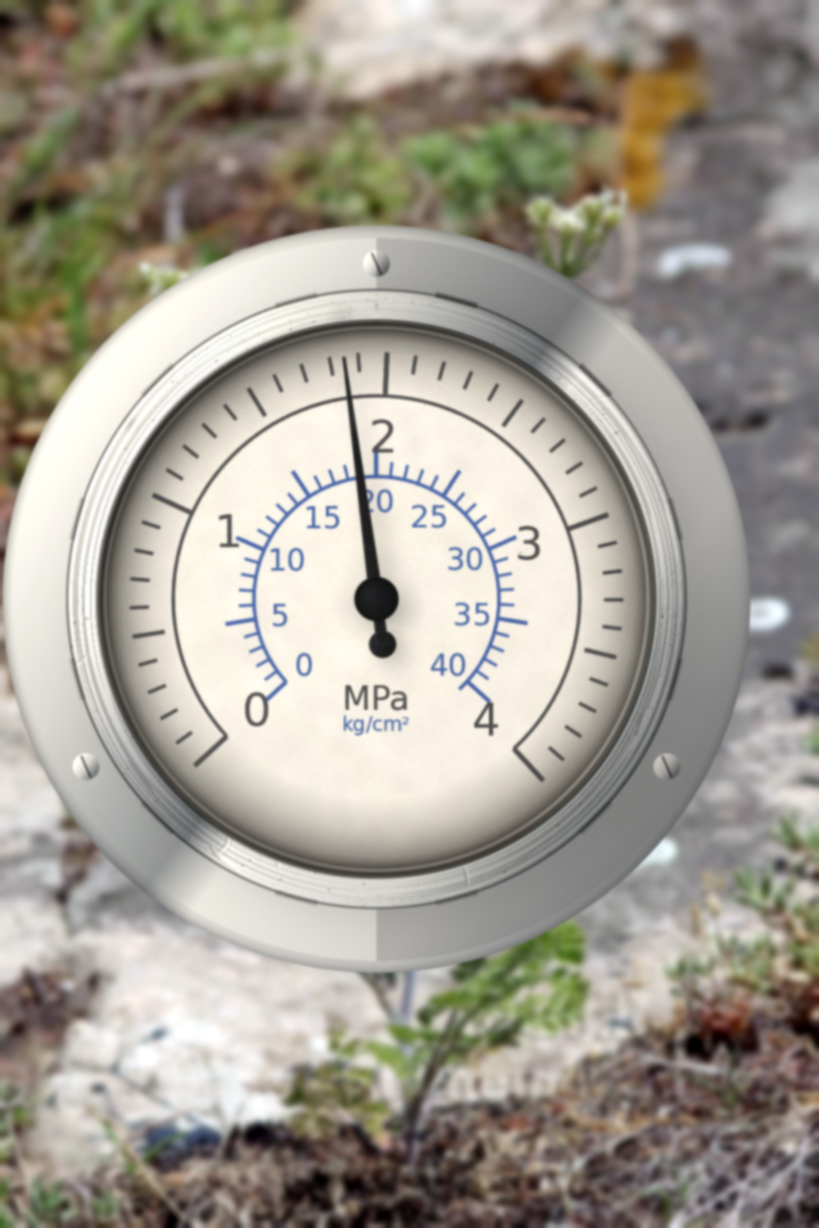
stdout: 1.85 MPa
